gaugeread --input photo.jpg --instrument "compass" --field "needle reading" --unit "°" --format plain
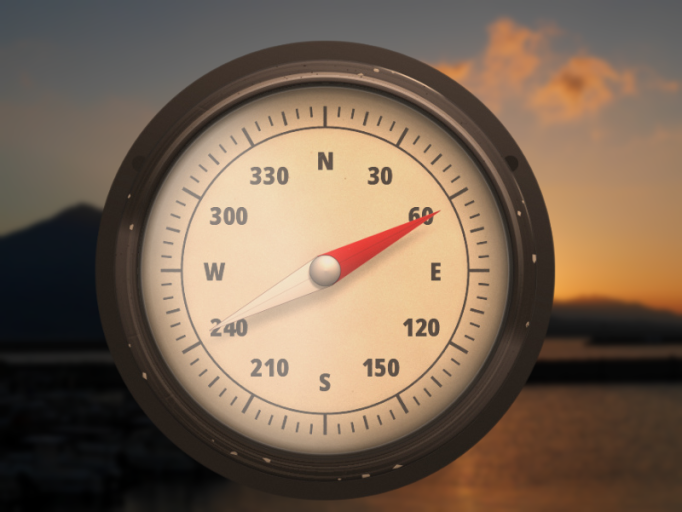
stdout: 62.5 °
